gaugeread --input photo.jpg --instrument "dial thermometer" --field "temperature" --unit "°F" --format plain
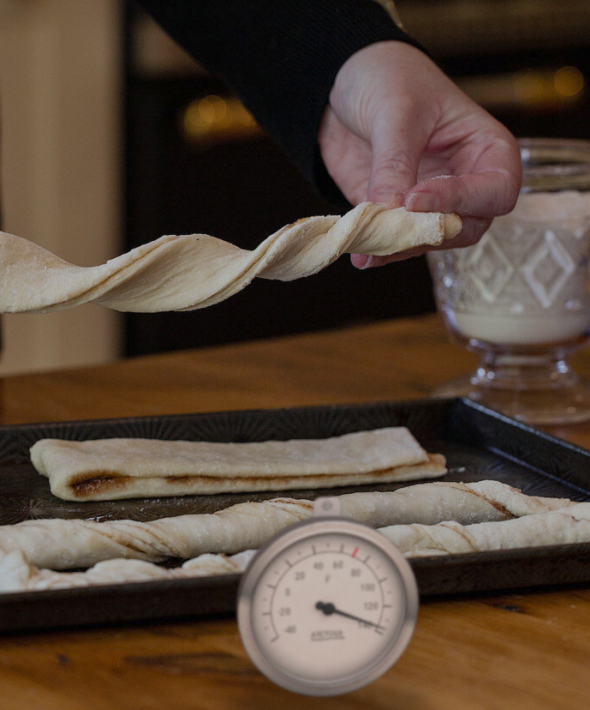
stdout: 135 °F
